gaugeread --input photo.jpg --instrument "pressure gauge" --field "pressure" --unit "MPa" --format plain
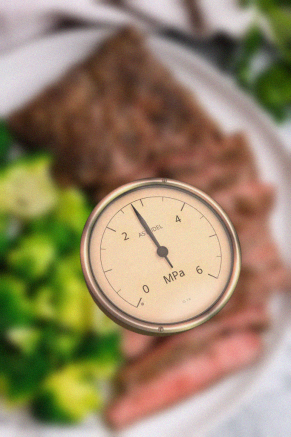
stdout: 2.75 MPa
